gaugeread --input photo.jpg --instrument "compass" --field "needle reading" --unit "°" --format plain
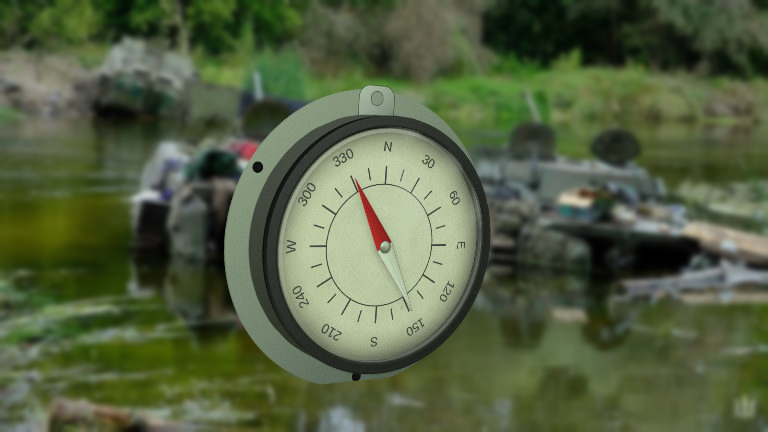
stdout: 330 °
